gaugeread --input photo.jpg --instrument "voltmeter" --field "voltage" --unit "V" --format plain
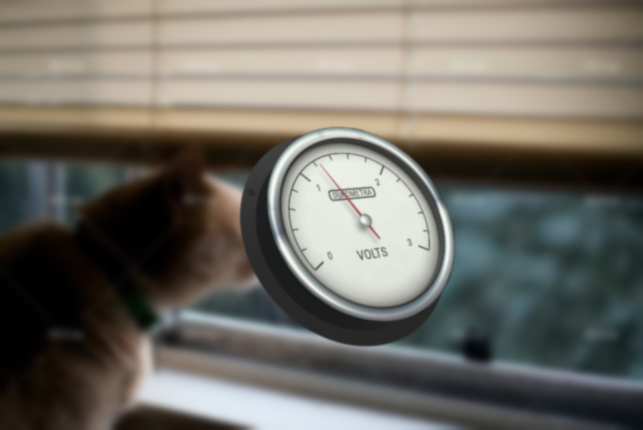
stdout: 1.2 V
